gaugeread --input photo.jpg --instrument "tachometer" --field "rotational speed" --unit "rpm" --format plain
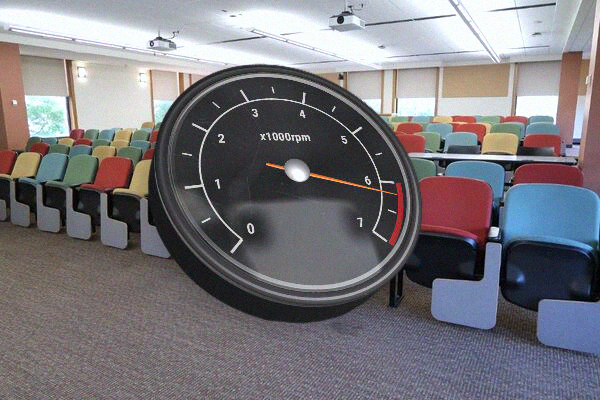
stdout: 6250 rpm
